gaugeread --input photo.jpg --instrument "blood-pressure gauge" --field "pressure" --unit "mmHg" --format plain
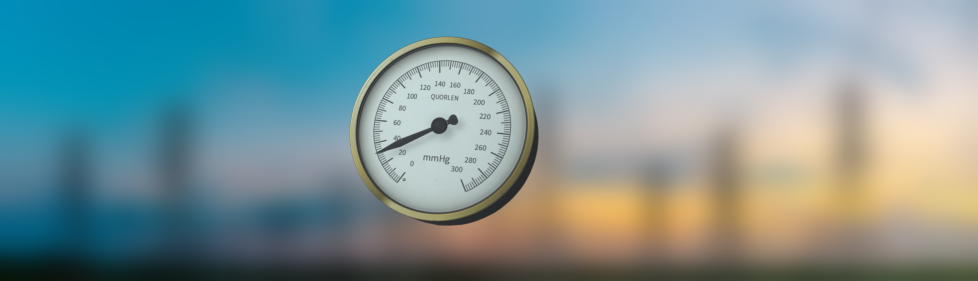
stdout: 30 mmHg
